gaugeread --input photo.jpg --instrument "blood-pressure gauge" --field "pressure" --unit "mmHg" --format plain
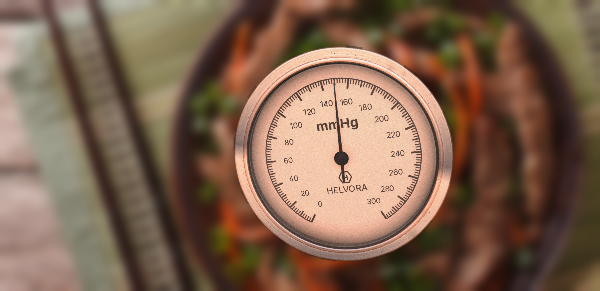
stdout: 150 mmHg
